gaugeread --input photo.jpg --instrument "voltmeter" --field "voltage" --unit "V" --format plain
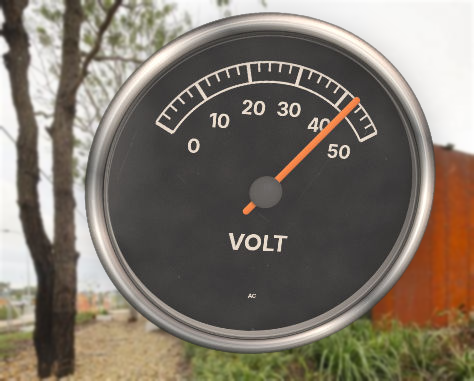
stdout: 42 V
